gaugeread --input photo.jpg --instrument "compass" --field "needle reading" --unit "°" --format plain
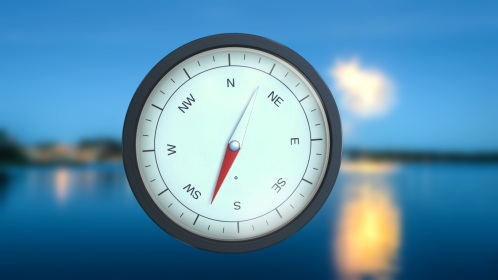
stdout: 205 °
